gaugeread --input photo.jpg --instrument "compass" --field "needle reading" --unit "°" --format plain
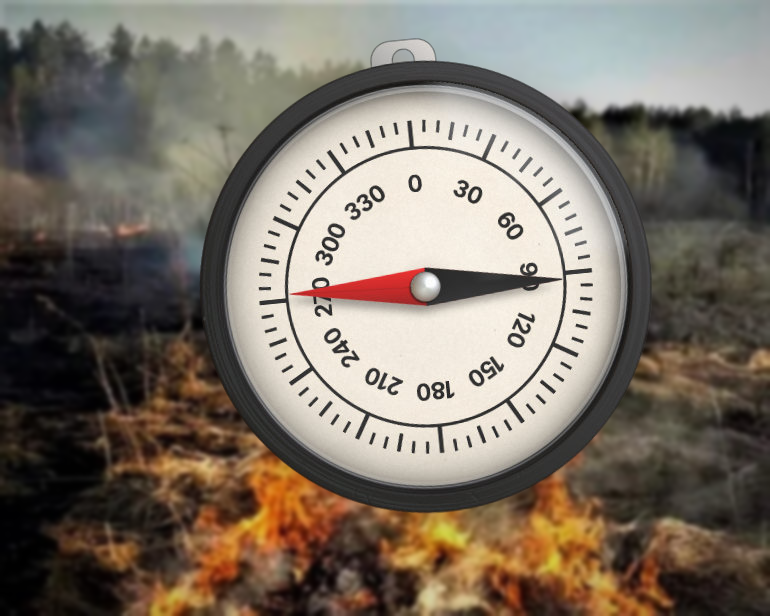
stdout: 272.5 °
